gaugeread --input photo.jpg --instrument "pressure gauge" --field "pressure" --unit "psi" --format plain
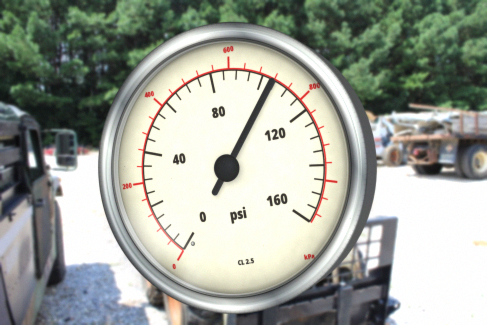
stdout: 105 psi
